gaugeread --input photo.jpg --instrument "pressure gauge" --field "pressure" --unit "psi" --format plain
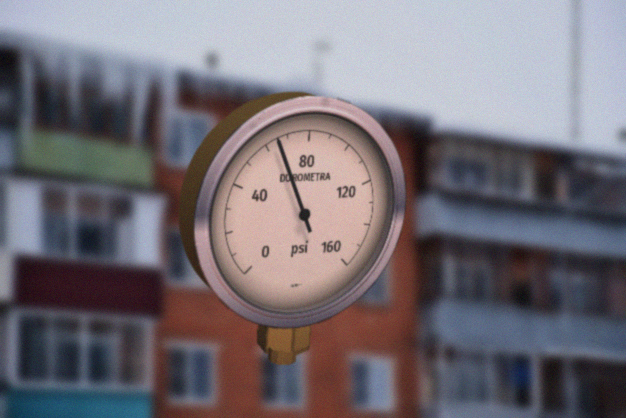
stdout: 65 psi
